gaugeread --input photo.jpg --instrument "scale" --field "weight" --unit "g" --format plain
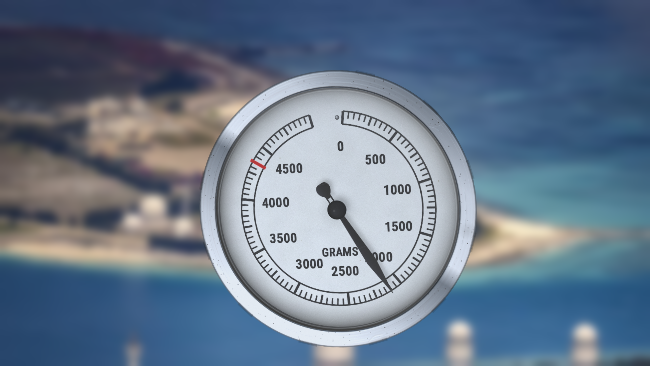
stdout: 2100 g
